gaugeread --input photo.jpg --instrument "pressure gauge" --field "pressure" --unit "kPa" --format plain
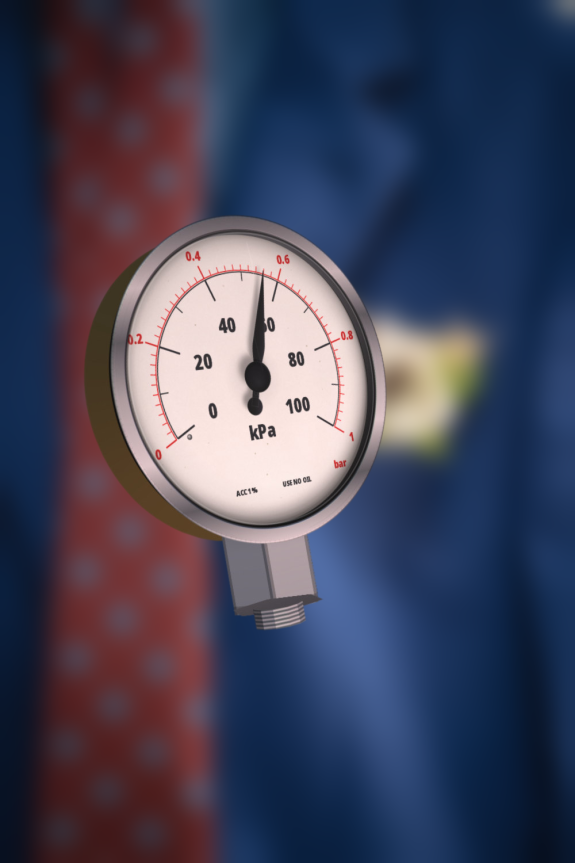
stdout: 55 kPa
